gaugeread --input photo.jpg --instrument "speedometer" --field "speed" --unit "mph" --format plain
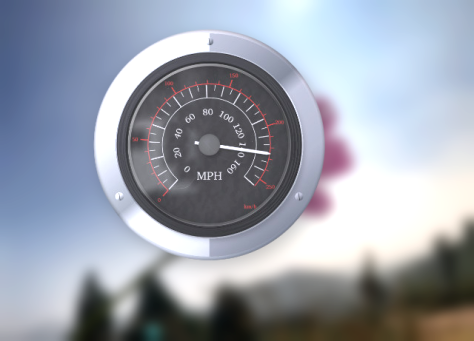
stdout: 140 mph
